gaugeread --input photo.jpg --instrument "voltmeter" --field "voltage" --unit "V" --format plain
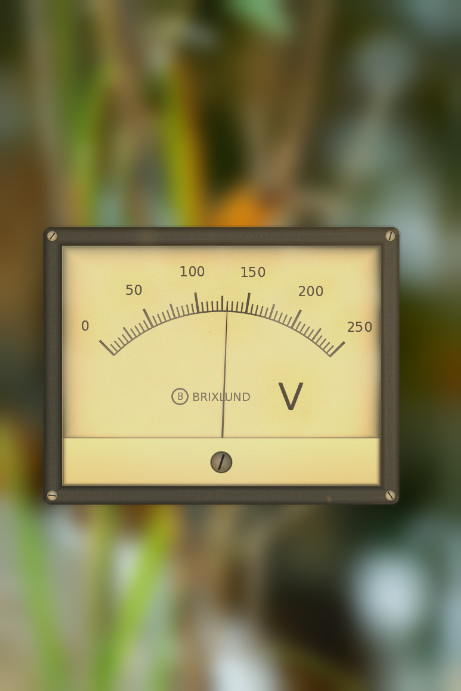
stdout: 130 V
